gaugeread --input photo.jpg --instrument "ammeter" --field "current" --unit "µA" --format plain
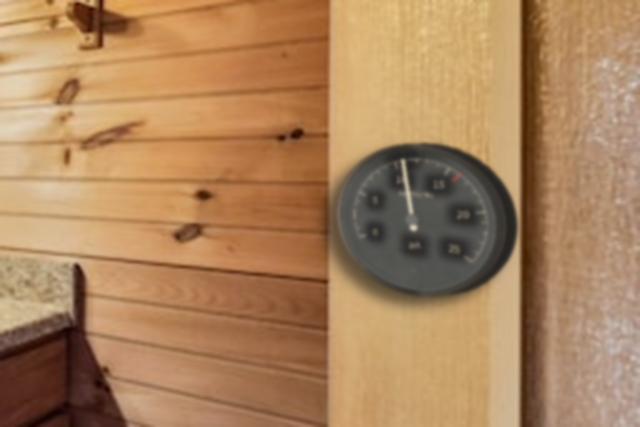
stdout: 11 µA
